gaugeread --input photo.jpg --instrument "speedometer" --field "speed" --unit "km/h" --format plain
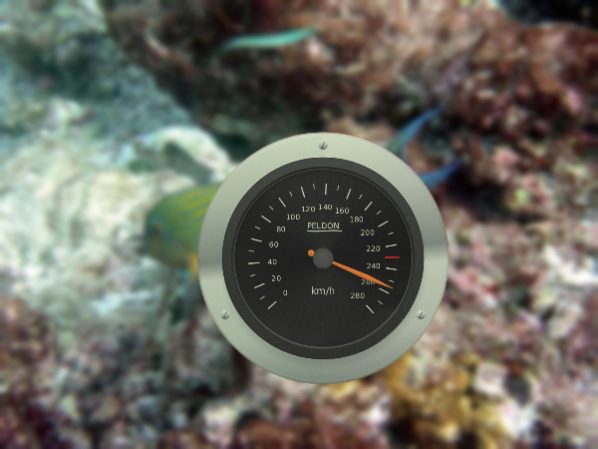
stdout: 255 km/h
